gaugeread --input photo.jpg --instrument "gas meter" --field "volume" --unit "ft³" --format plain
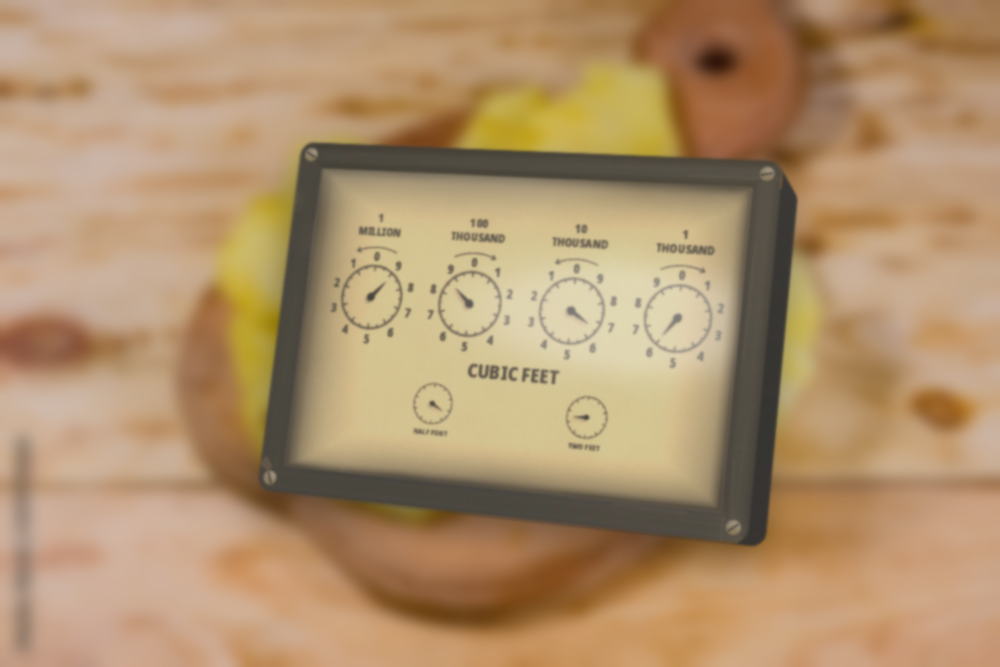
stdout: 886600 ft³
